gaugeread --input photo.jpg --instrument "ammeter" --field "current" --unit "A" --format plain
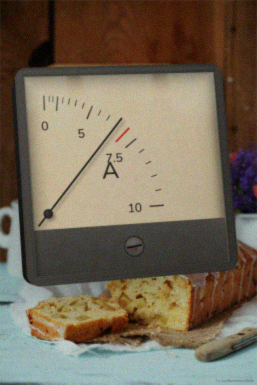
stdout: 6.5 A
